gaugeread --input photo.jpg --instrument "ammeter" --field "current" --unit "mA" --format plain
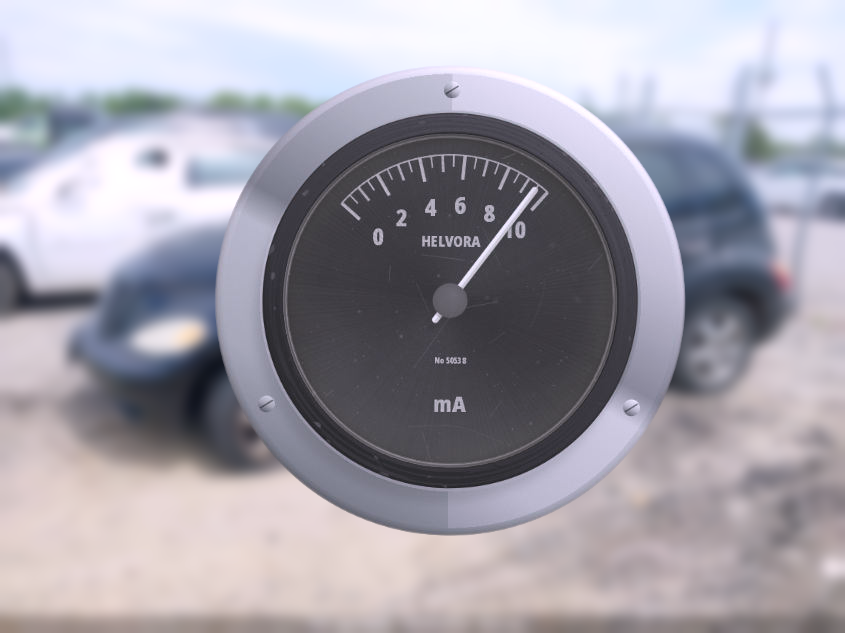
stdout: 9.5 mA
